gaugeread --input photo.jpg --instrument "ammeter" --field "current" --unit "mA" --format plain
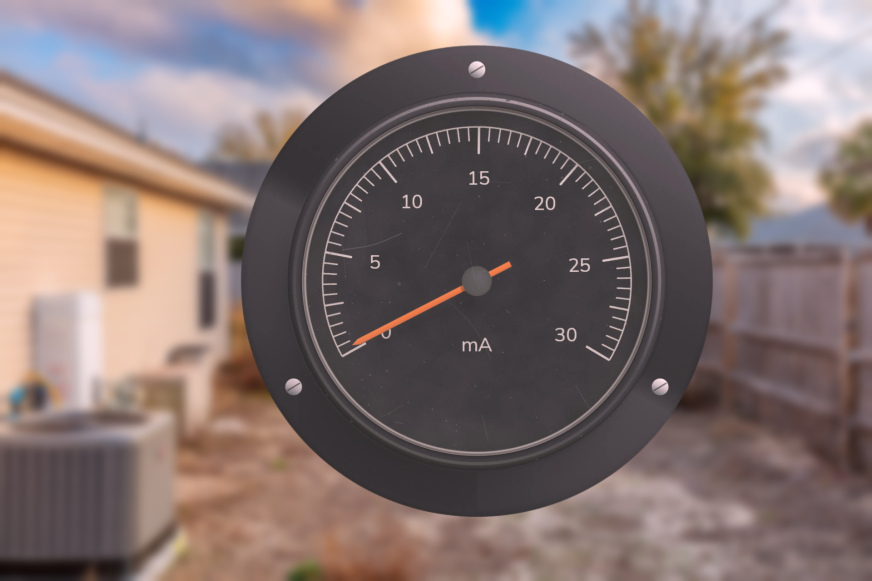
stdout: 0.25 mA
